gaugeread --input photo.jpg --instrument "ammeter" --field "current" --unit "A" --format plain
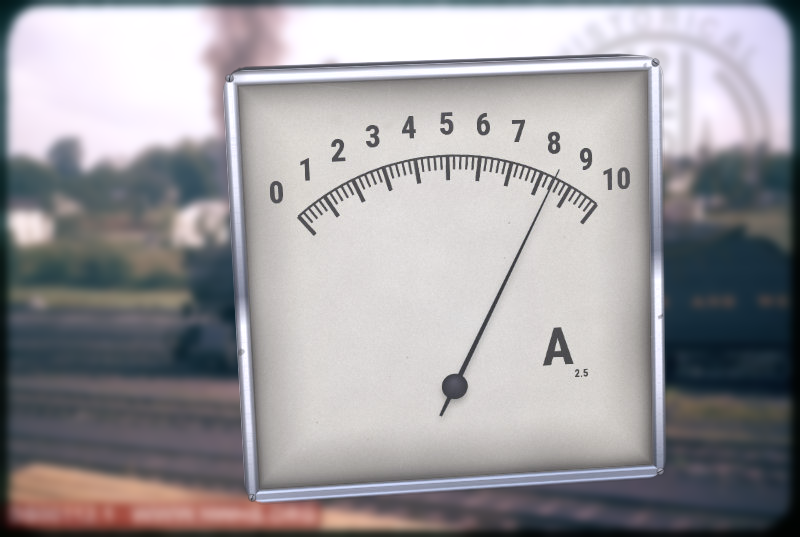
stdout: 8.4 A
